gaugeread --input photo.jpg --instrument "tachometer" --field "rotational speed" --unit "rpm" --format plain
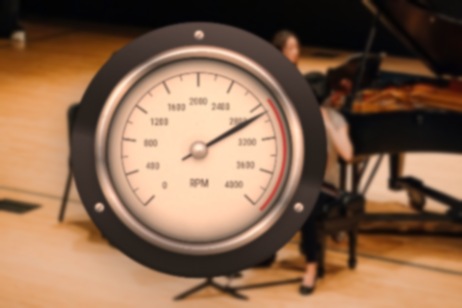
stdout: 2900 rpm
